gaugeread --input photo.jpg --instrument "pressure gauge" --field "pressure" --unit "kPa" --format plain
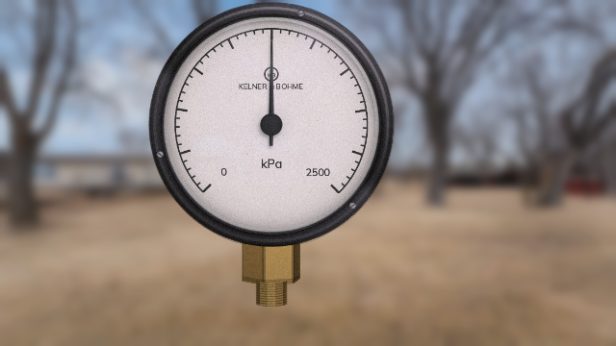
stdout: 1250 kPa
